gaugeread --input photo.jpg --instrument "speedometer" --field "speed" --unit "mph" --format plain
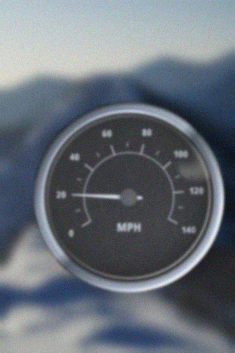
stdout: 20 mph
